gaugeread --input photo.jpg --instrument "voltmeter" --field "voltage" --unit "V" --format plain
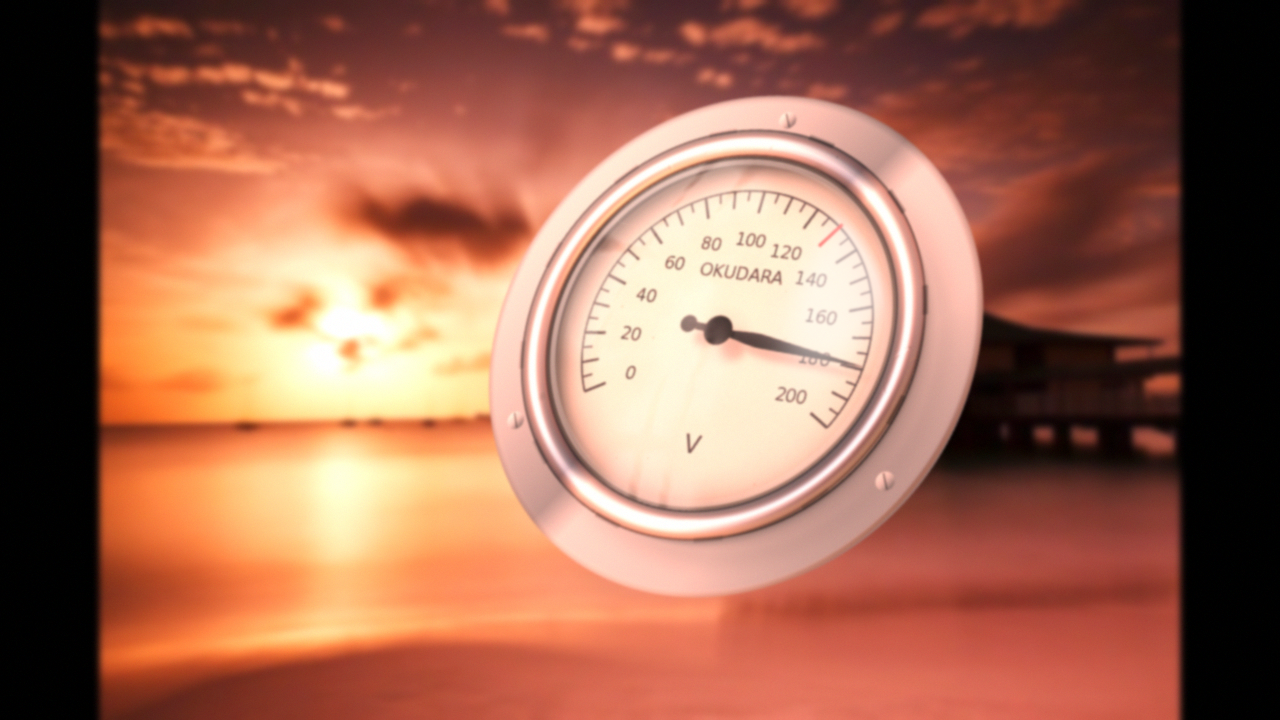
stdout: 180 V
